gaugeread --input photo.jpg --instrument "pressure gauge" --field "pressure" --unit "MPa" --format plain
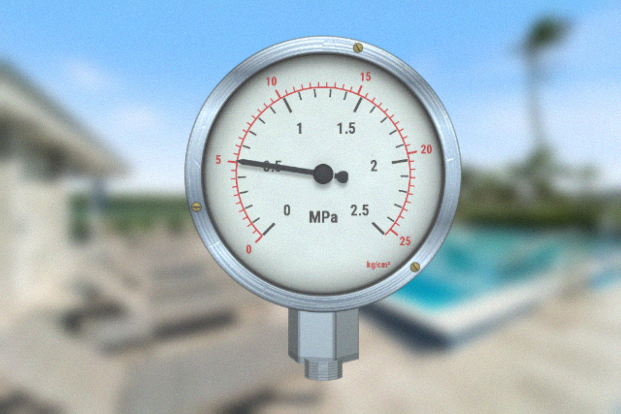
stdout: 0.5 MPa
